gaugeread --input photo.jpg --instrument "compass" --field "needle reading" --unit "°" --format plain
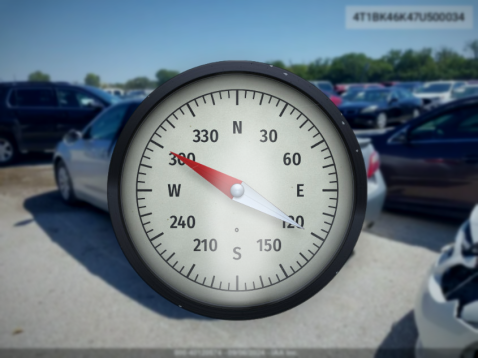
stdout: 300 °
